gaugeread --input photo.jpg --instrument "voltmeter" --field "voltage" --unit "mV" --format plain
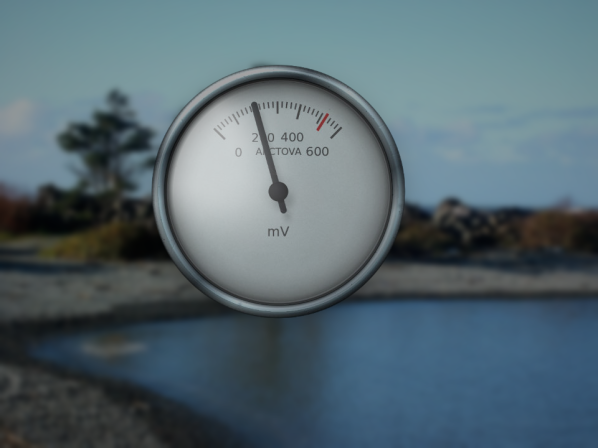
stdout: 200 mV
